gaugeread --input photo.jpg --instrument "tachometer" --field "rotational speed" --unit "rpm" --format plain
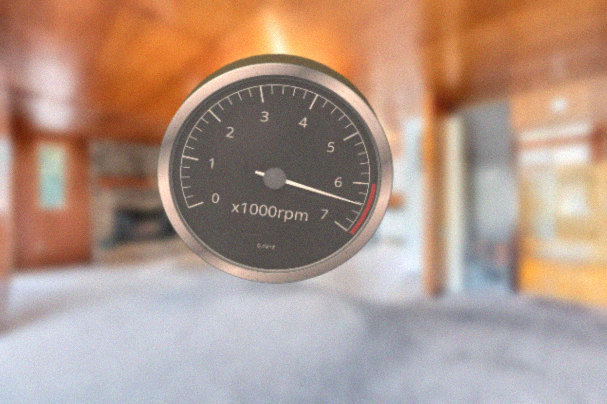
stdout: 6400 rpm
